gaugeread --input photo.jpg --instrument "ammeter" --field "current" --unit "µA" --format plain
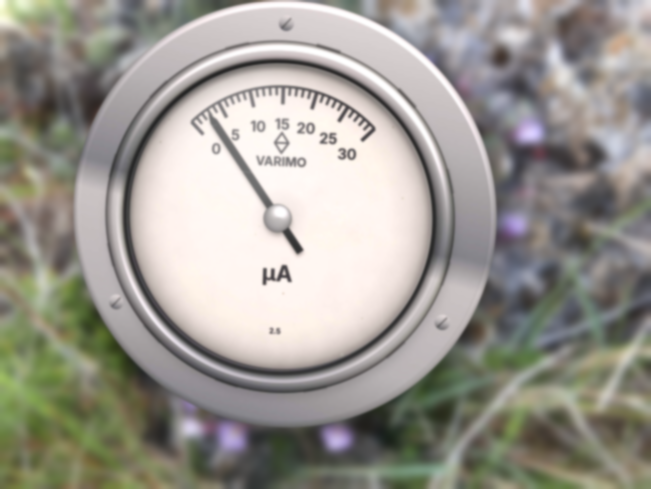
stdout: 3 µA
